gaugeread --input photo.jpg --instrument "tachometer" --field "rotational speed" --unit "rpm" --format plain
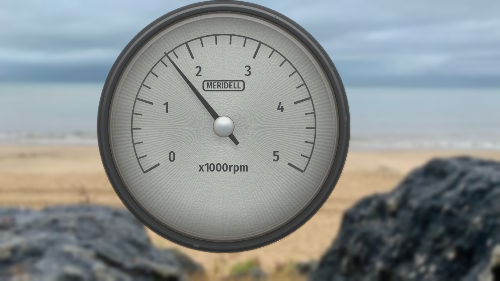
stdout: 1700 rpm
